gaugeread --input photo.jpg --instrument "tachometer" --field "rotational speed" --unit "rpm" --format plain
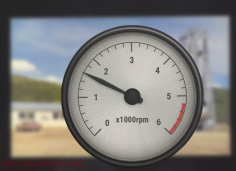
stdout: 1600 rpm
